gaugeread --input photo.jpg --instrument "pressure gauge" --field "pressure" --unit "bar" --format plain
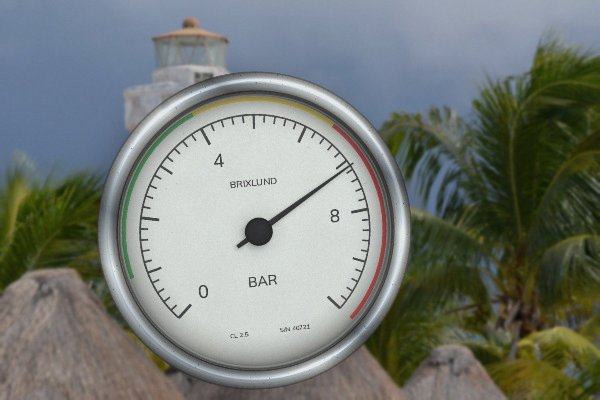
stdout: 7.1 bar
